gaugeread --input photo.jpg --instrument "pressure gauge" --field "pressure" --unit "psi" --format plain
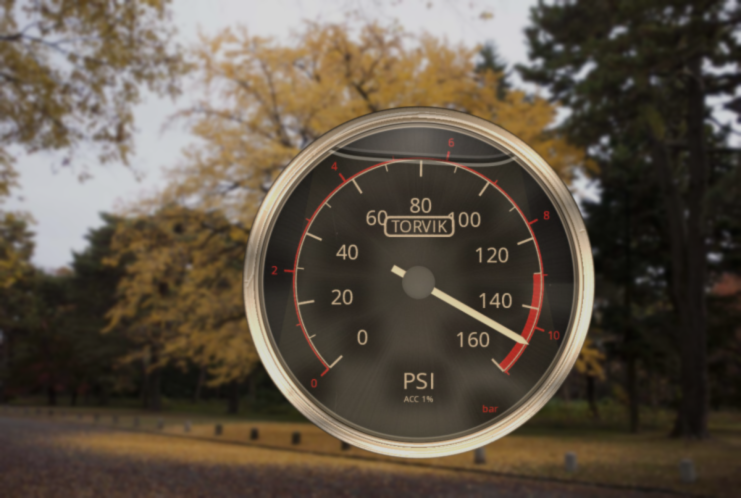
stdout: 150 psi
